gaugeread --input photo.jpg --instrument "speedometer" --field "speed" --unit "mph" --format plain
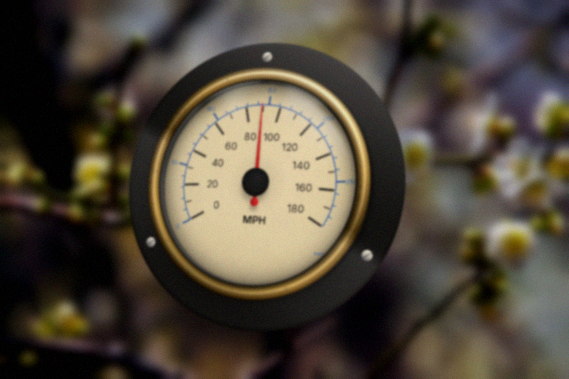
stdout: 90 mph
